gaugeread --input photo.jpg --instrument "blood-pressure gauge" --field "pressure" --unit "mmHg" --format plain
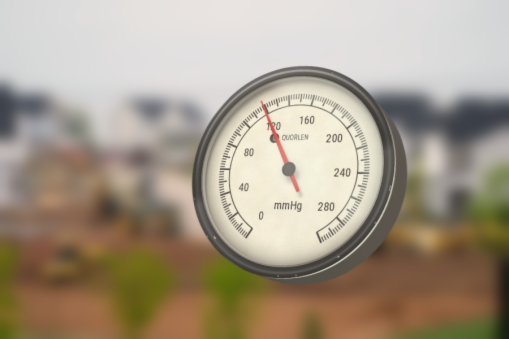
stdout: 120 mmHg
